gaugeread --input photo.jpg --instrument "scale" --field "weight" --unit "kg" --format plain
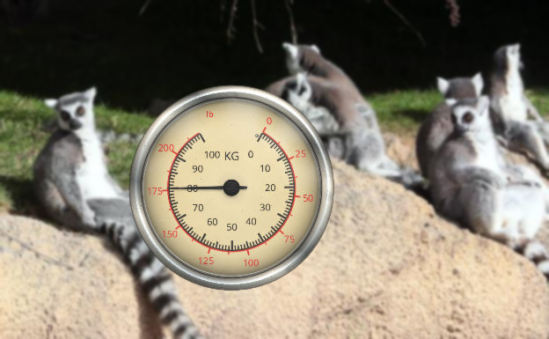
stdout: 80 kg
